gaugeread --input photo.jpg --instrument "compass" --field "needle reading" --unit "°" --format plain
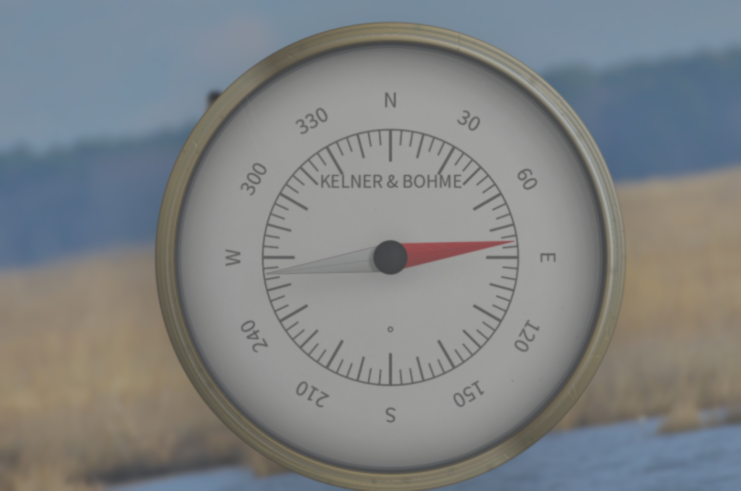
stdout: 82.5 °
